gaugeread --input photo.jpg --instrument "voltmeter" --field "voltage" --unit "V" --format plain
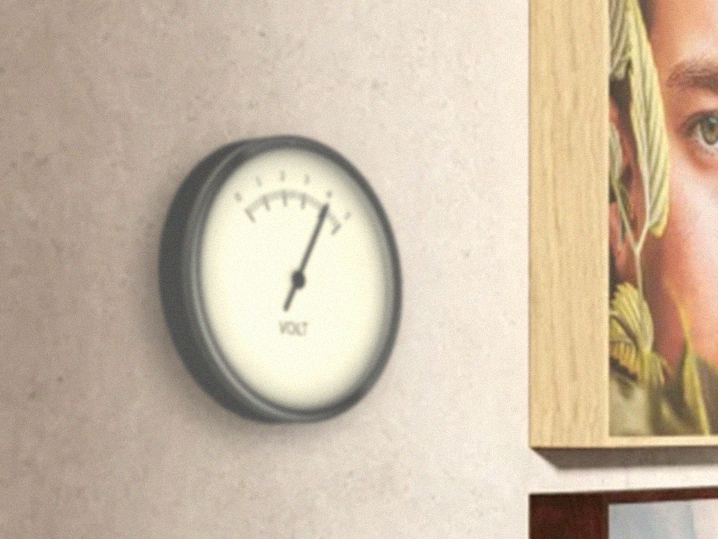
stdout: 4 V
